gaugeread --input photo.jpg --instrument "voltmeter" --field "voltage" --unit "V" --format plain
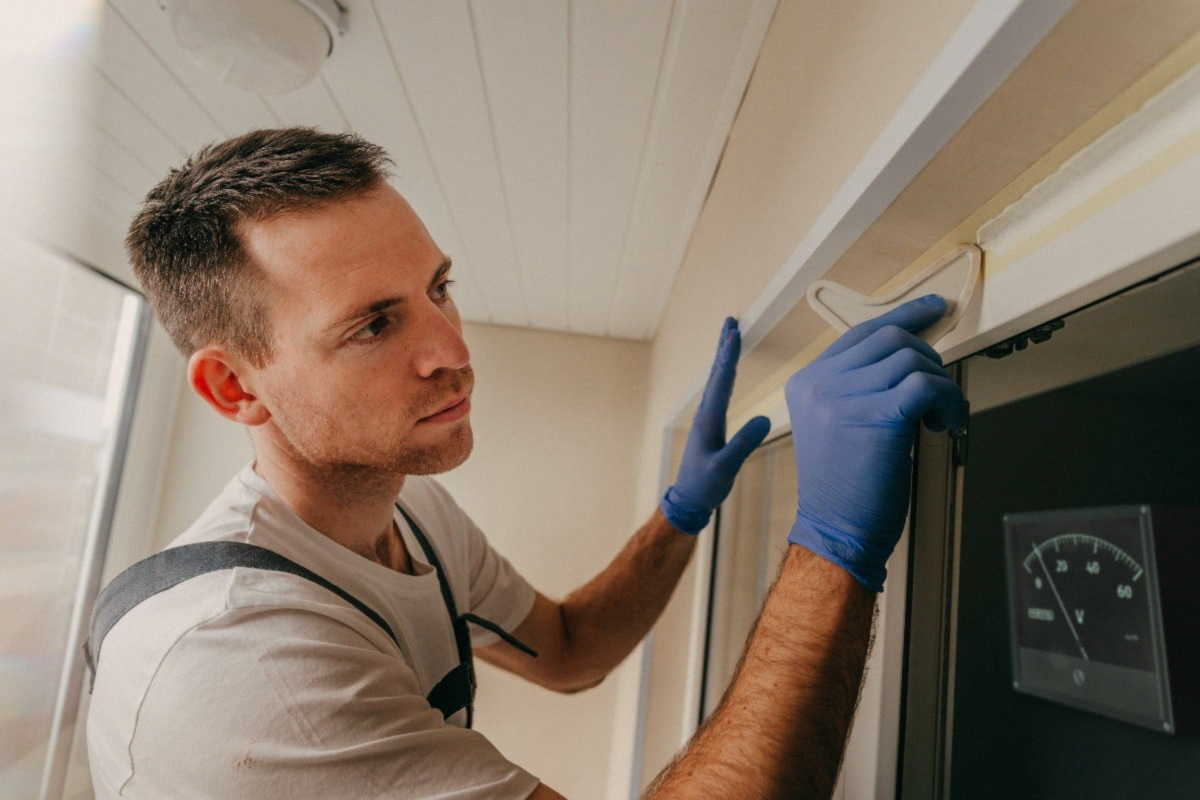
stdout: 10 V
